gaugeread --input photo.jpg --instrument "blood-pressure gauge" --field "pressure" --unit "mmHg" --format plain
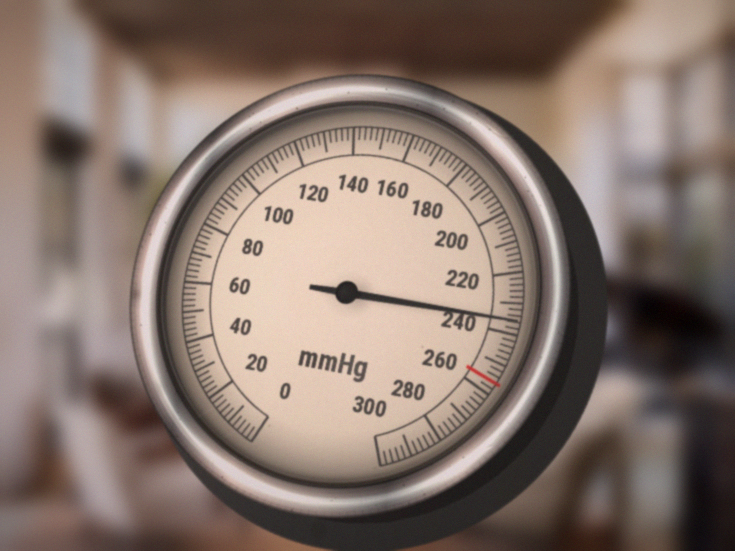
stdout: 236 mmHg
